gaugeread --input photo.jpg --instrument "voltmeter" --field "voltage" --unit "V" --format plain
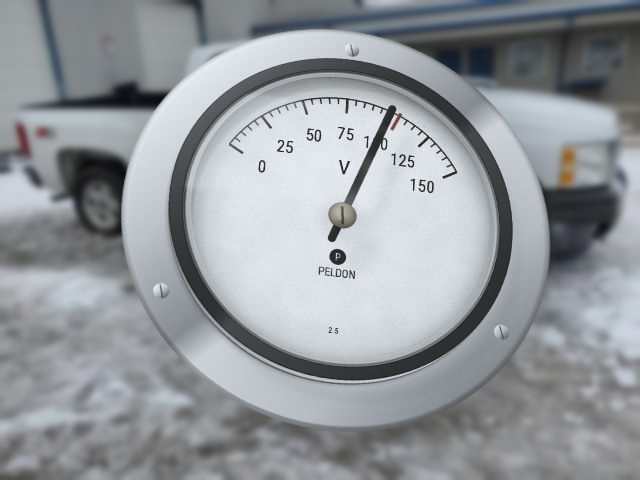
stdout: 100 V
